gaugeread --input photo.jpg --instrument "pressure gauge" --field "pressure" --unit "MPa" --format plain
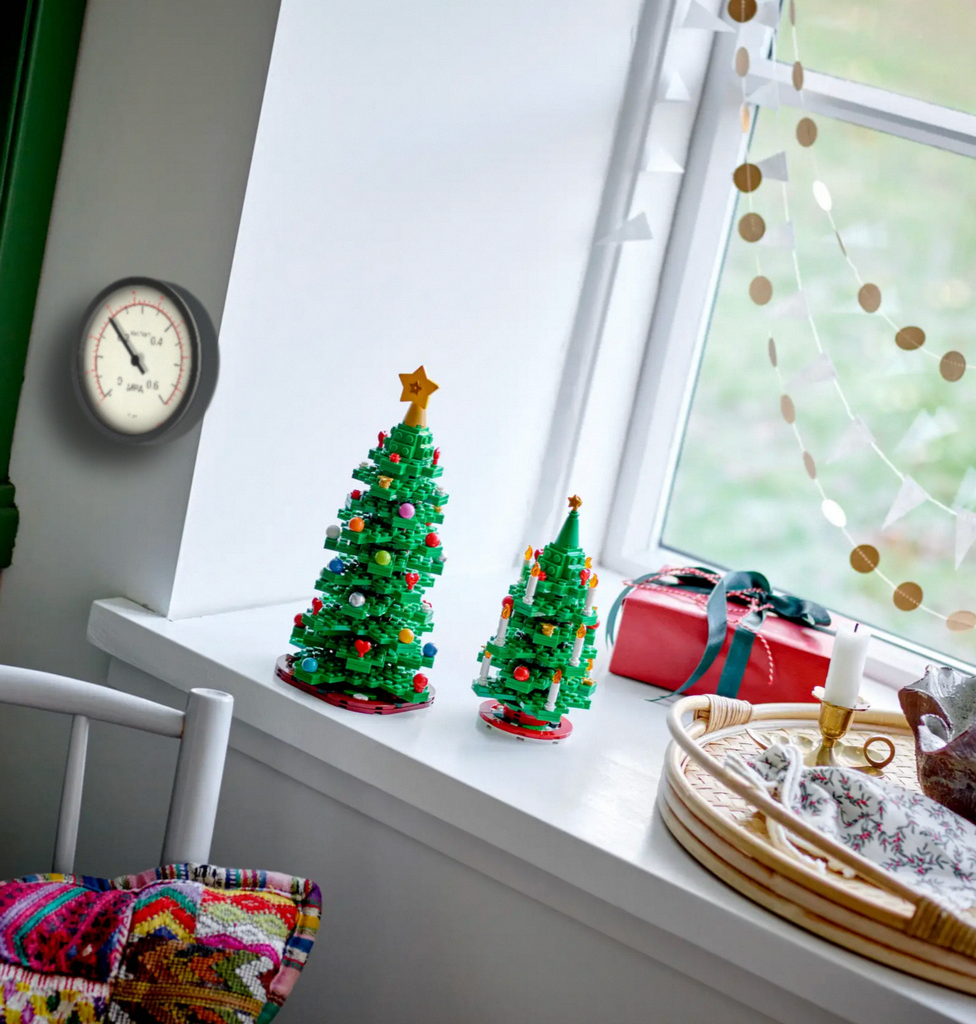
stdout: 0.2 MPa
